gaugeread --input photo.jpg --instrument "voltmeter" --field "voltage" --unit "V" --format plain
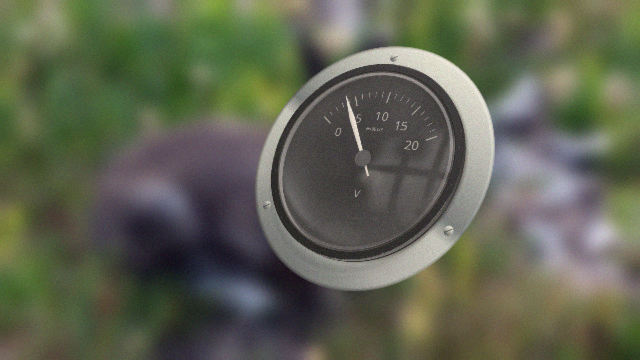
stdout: 4 V
